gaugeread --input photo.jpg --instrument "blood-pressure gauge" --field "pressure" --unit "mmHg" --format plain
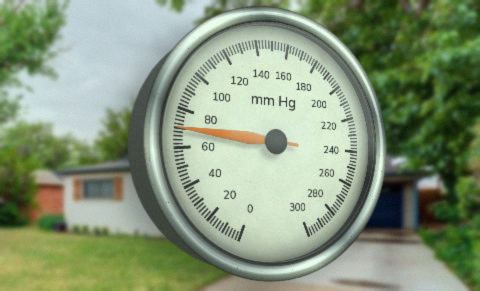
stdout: 70 mmHg
